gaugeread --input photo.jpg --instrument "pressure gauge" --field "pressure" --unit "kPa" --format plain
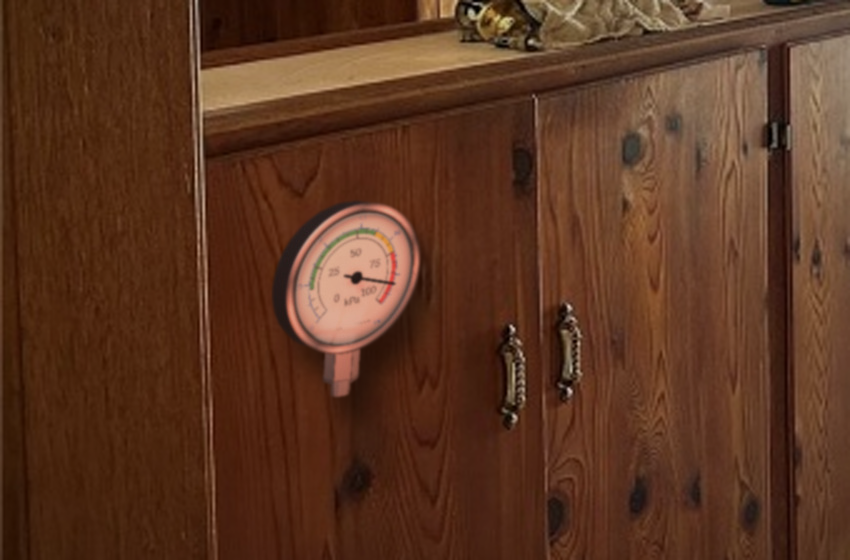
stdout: 90 kPa
